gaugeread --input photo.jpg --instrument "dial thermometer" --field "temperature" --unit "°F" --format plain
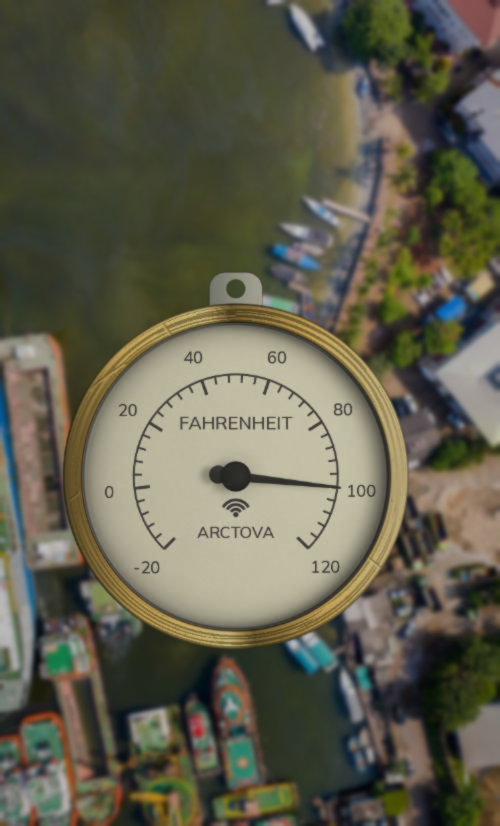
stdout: 100 °F
